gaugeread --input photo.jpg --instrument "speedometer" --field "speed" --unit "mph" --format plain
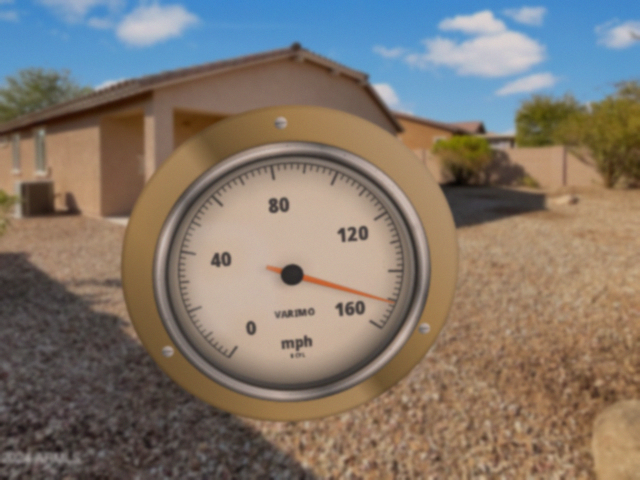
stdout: 150 mph
